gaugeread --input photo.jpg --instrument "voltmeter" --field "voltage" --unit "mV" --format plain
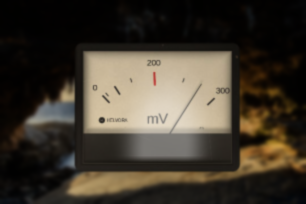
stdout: 275 mV
